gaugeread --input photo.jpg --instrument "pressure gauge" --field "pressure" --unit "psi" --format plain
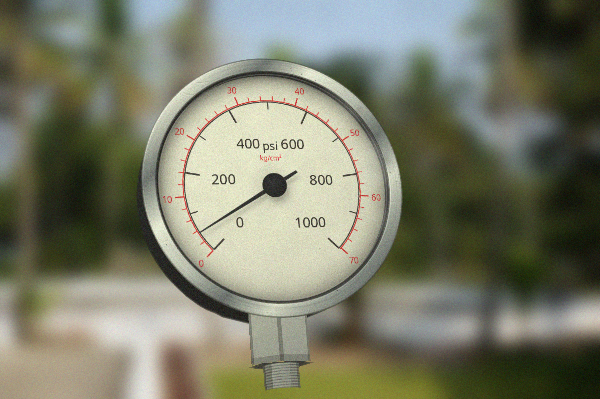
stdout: 50 psi
